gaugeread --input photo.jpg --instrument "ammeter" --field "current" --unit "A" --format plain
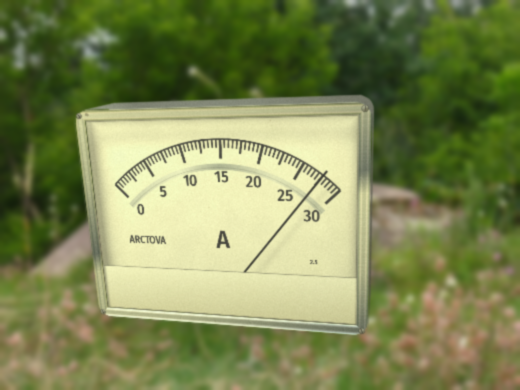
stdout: 27.5 A
